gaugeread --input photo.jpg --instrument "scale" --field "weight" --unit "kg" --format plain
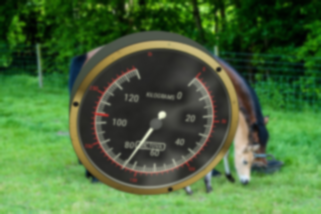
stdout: 75 kg
